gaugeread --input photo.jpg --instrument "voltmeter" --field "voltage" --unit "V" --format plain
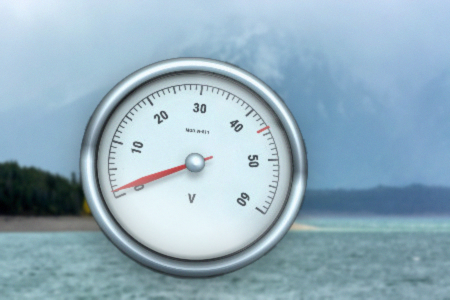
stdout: 1 V
